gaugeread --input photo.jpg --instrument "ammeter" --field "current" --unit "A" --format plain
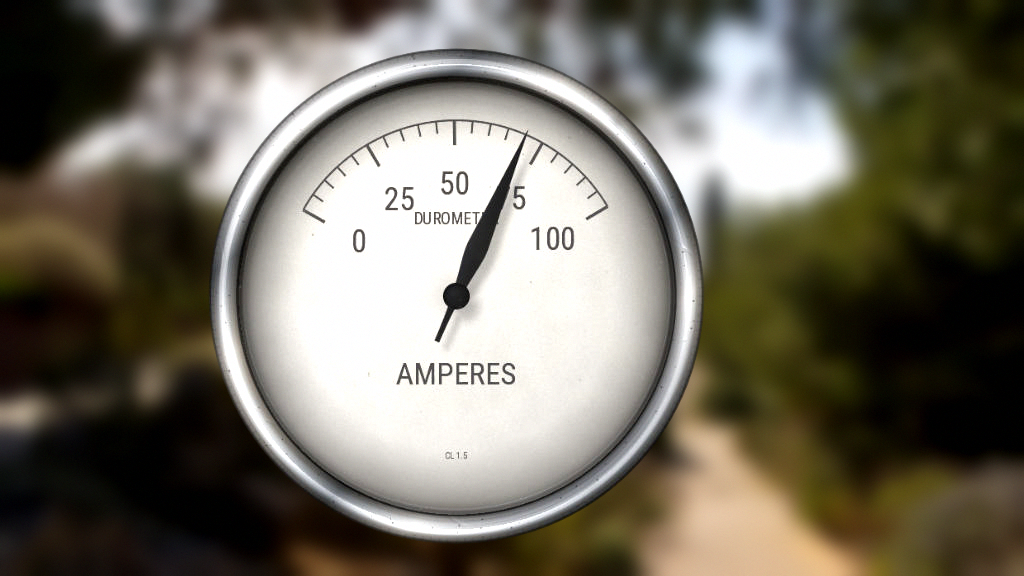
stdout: 70 A
